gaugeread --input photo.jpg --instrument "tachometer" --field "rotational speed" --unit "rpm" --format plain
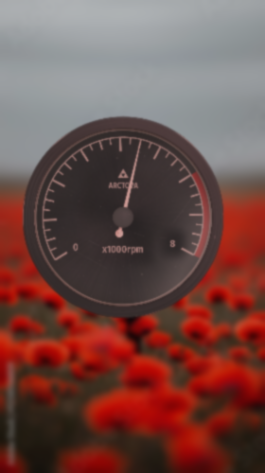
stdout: 4500 rpm
